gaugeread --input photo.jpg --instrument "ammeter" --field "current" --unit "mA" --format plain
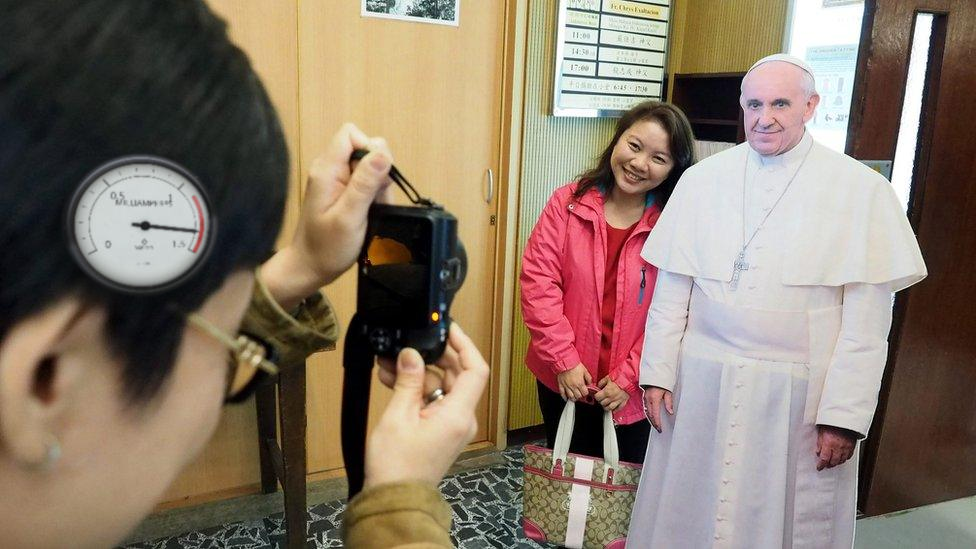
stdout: 1.35 mA
